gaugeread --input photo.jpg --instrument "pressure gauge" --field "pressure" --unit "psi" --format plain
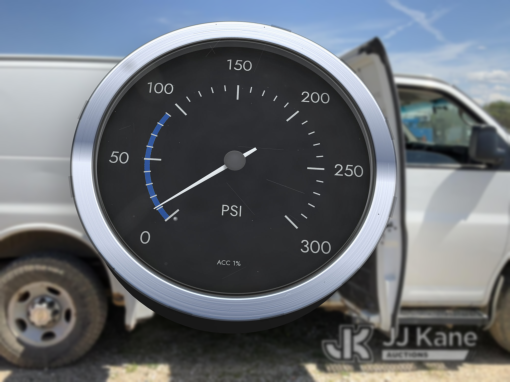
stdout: 10 psi
